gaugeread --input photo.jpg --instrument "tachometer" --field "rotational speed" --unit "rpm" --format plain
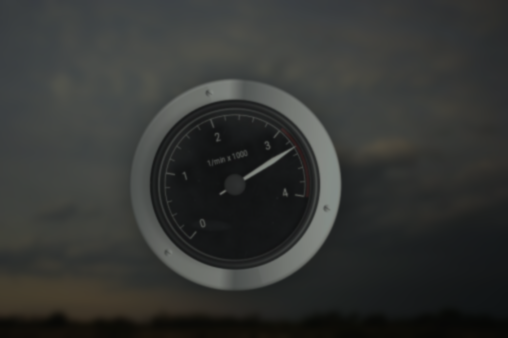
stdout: 3300 rpm
